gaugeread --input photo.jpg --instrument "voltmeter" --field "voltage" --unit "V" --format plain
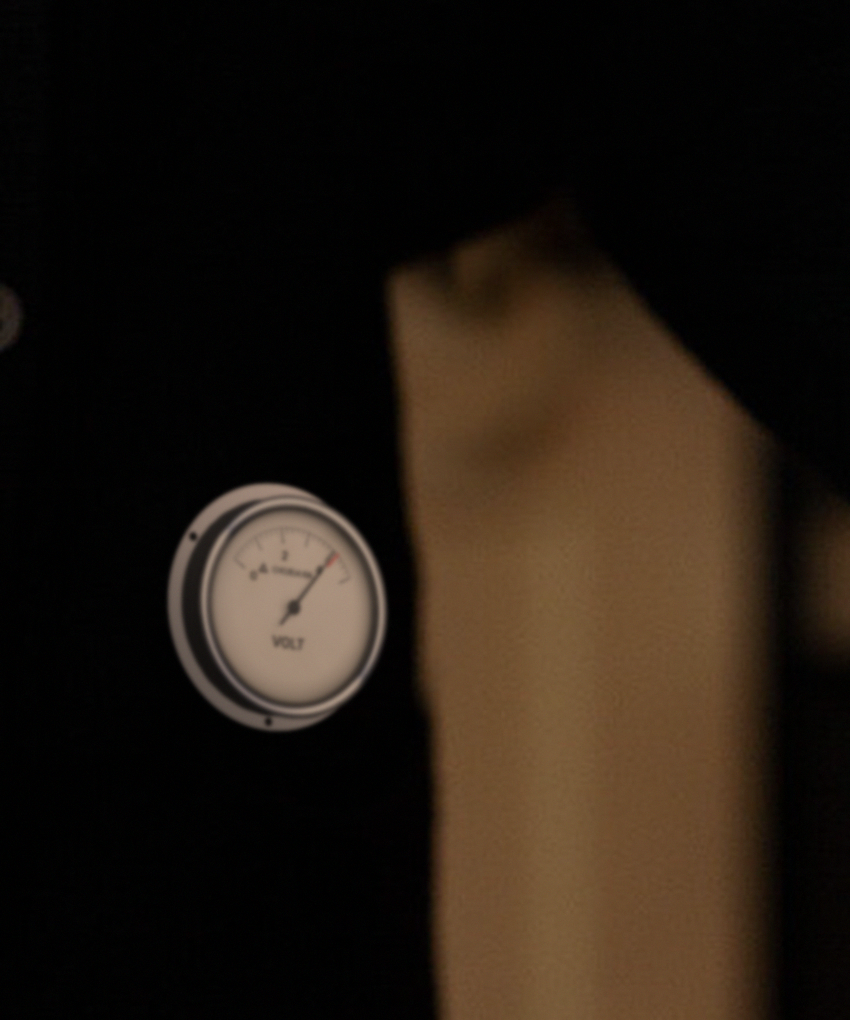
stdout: 4 V
